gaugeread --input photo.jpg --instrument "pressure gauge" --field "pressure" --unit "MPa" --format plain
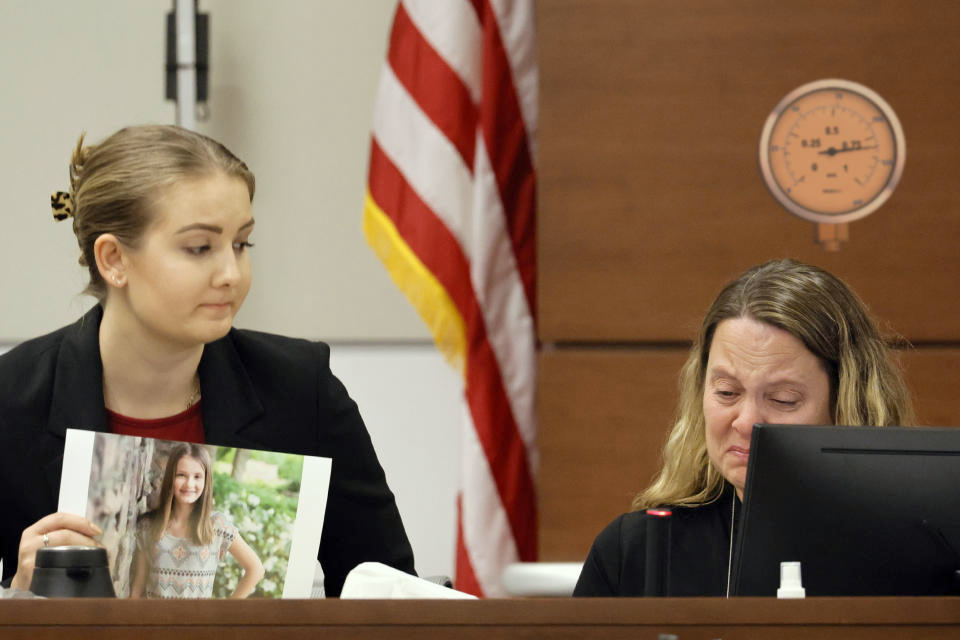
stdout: 0.8 MPa
